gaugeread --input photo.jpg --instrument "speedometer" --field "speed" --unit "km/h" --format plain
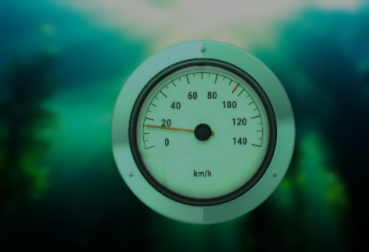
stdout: 15 km/h
